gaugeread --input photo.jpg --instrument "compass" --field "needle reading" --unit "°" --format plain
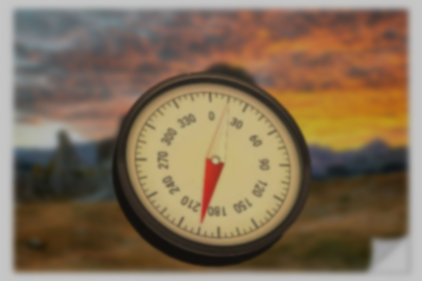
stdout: 195 °
